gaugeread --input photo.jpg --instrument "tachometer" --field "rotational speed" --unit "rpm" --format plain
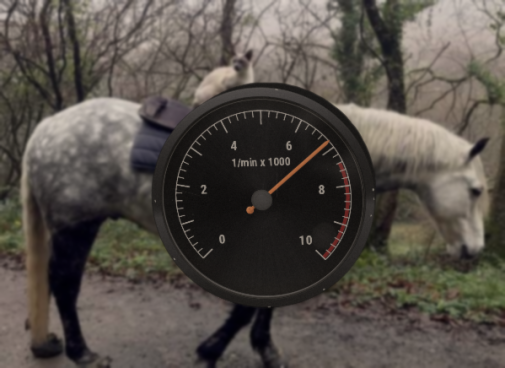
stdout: 6800 rpm
